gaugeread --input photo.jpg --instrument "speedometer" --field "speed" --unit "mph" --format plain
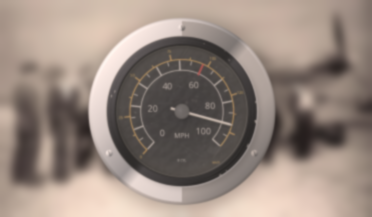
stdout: 90 mph
